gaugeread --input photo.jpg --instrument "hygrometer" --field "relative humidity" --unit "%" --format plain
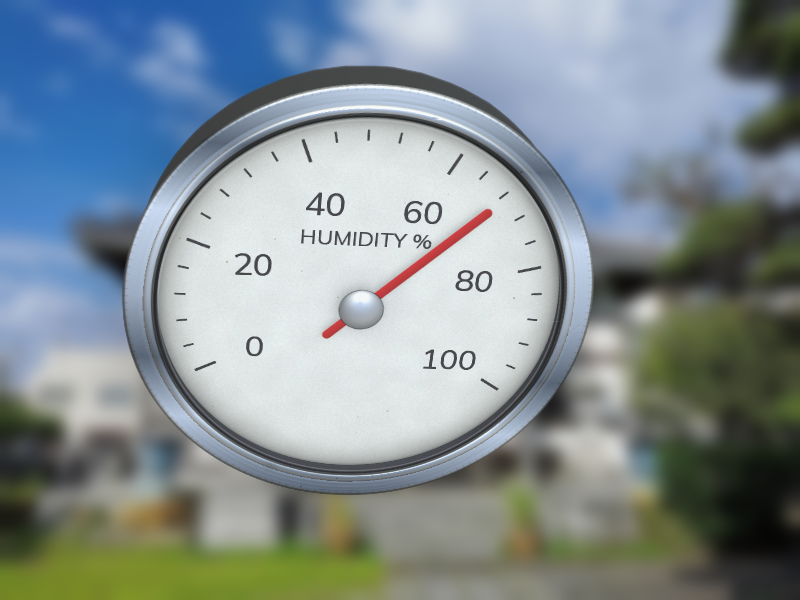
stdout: 68 %
